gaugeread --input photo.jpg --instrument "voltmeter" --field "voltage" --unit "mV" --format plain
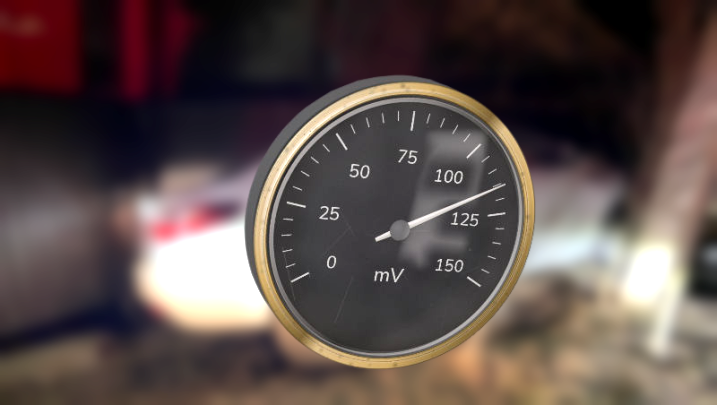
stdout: 115 mV
